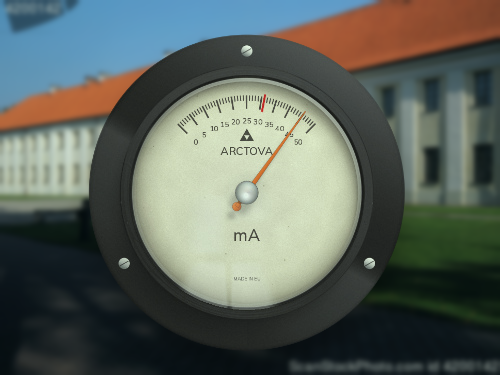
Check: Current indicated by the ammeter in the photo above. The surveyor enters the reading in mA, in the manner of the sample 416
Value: 45
